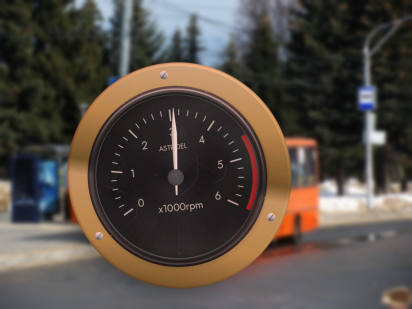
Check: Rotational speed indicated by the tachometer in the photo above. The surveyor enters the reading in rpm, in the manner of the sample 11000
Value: 3100
